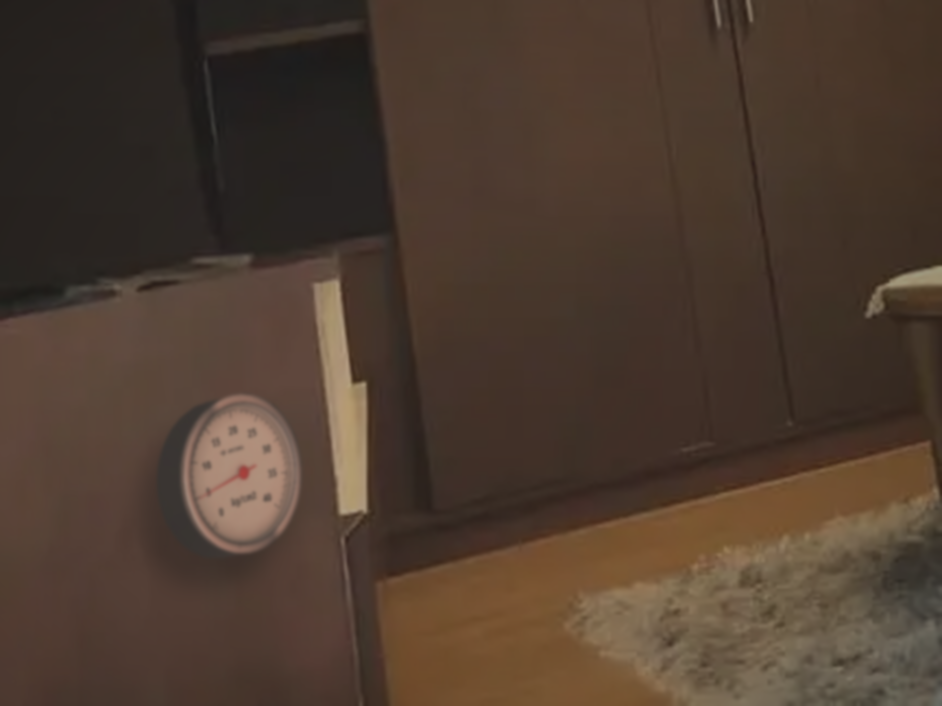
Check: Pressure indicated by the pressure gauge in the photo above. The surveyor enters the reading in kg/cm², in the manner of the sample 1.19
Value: 5
